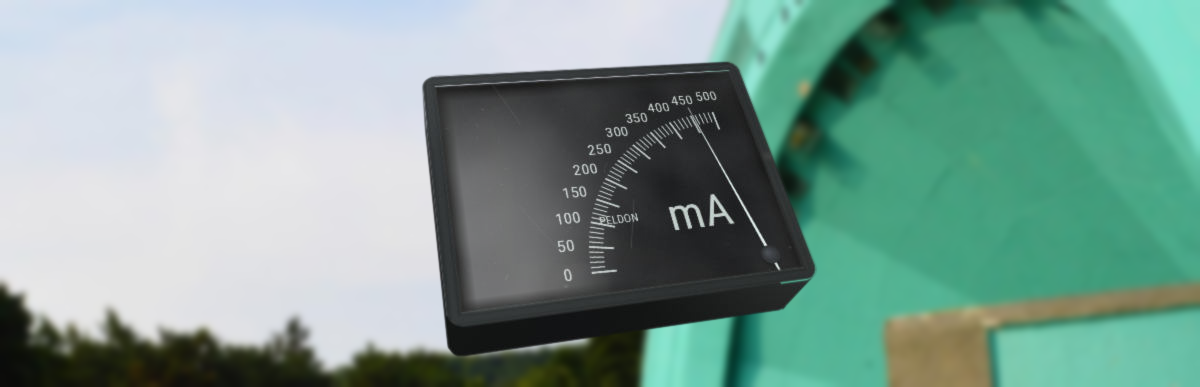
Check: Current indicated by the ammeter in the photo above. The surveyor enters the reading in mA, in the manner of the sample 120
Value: 450
